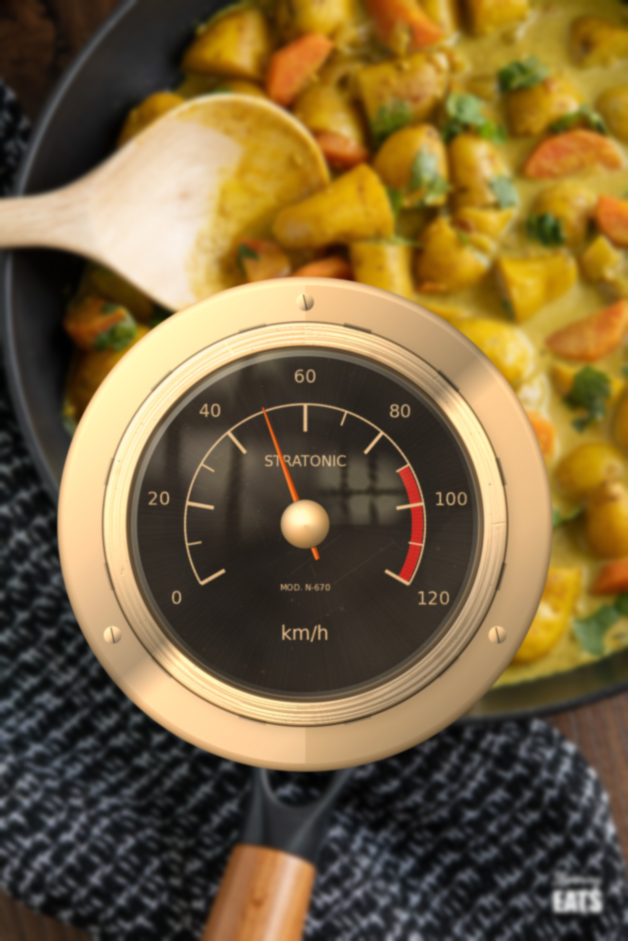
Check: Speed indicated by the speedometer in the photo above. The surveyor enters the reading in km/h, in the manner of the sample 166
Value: 50
